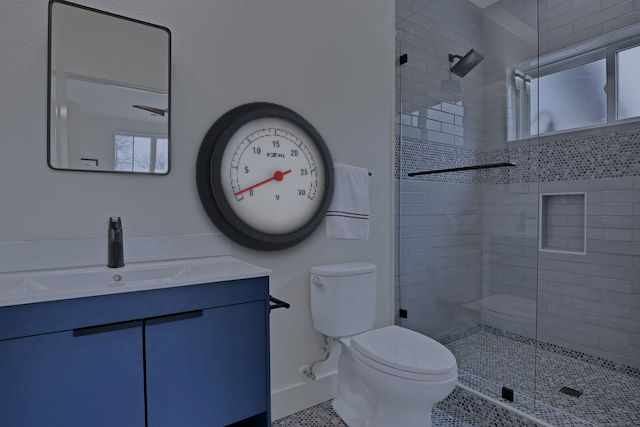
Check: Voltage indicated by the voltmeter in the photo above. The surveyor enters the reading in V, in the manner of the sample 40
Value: 1
